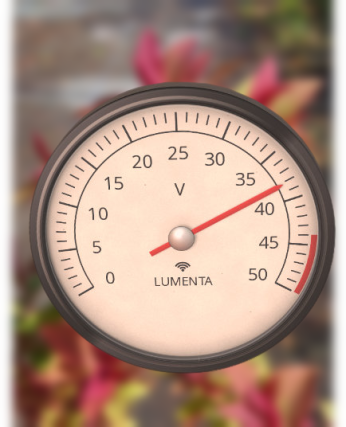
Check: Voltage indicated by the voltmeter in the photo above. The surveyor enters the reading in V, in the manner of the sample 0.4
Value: 38
